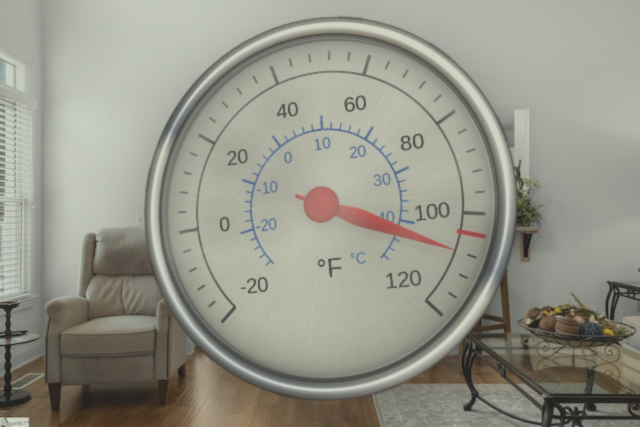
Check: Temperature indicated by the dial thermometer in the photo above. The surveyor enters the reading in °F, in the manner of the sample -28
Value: 108
